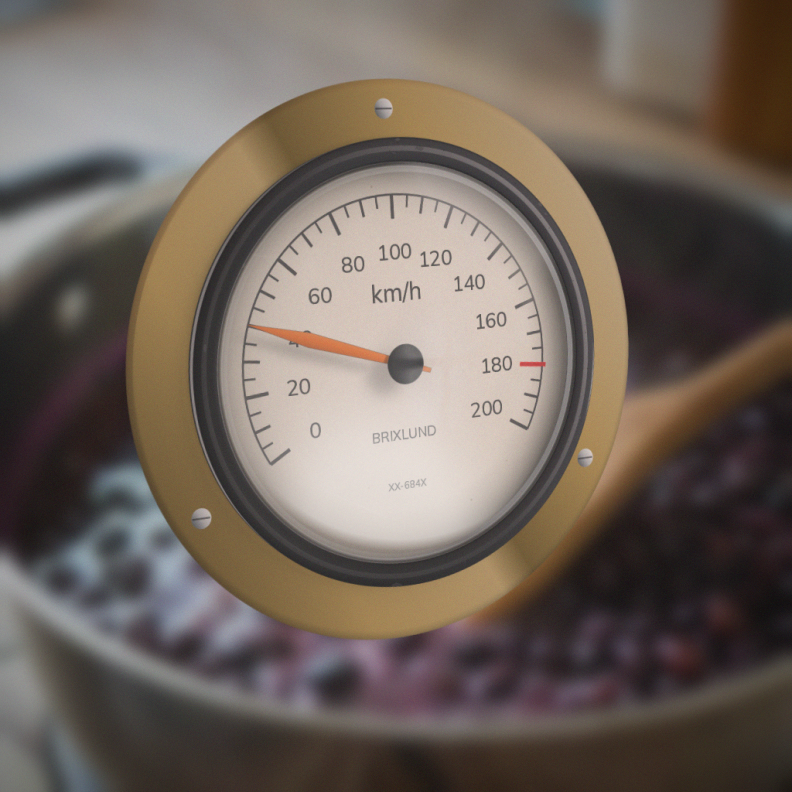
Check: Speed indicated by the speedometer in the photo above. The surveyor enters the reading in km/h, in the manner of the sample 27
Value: 40
